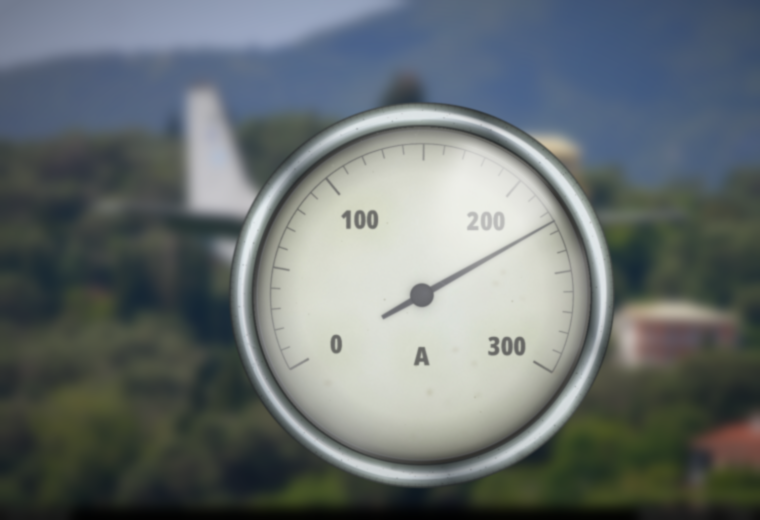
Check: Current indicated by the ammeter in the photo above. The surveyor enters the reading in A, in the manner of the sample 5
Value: 225
